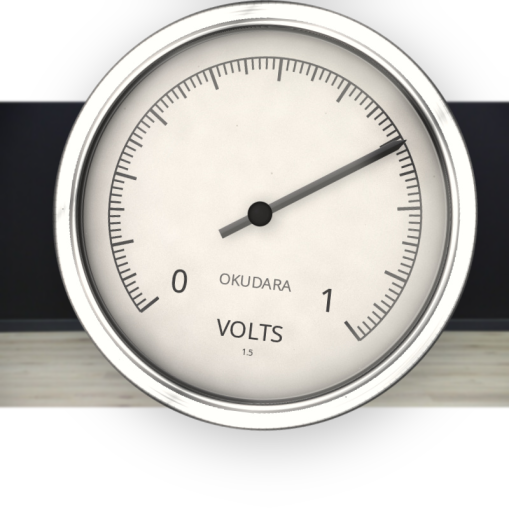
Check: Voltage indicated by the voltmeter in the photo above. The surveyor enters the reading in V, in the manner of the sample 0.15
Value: 0.71
